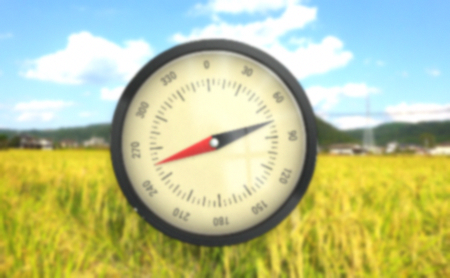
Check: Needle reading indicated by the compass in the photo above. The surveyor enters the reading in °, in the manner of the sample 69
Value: 255
